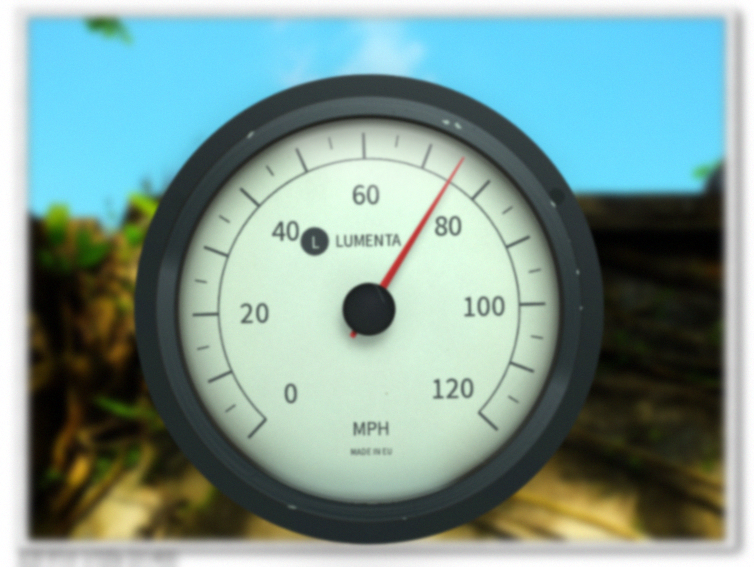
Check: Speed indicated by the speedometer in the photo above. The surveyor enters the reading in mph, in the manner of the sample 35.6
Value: 75
